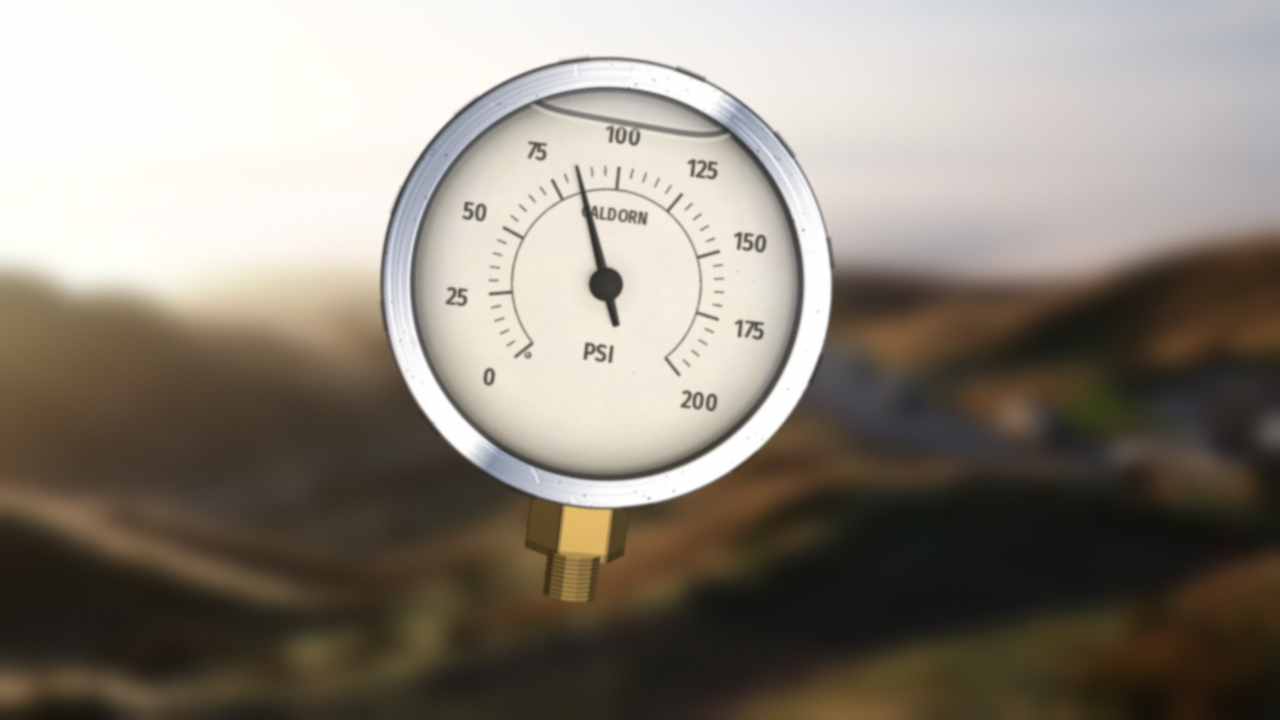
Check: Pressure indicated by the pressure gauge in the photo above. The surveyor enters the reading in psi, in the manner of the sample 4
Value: 85
